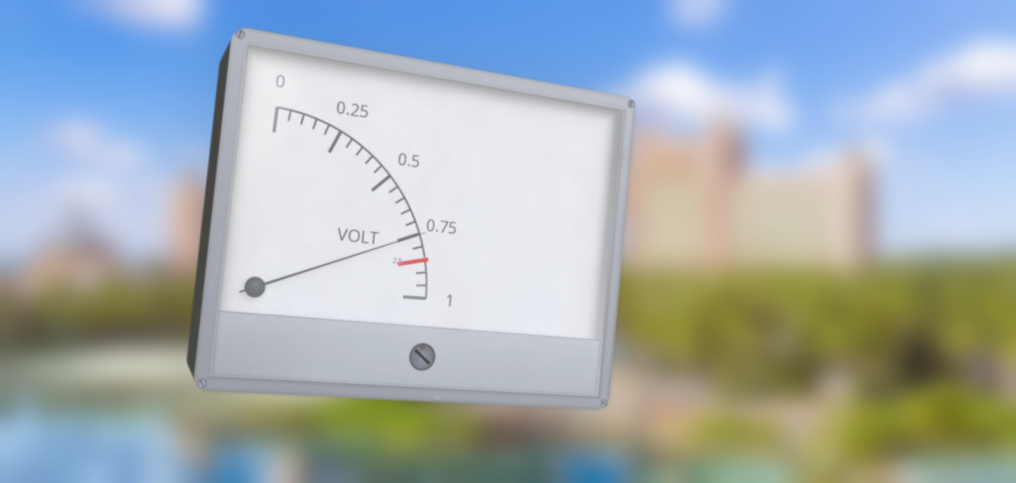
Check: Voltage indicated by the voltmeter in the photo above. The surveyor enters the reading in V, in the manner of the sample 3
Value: 0.75
